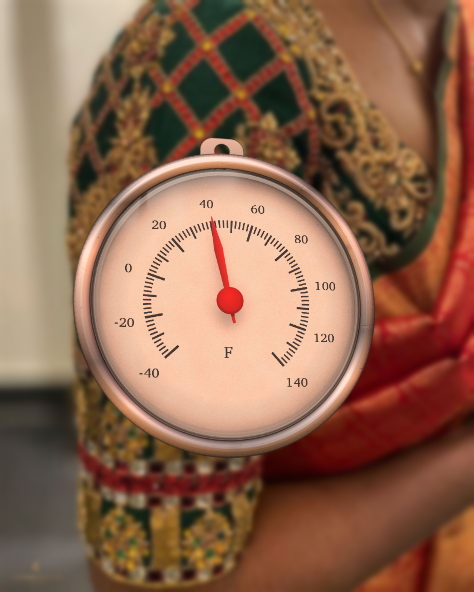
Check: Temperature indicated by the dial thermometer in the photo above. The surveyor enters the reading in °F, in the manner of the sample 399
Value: 40
